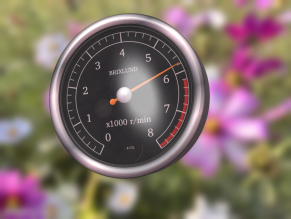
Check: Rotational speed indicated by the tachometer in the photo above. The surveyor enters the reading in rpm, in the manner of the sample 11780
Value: 5800
